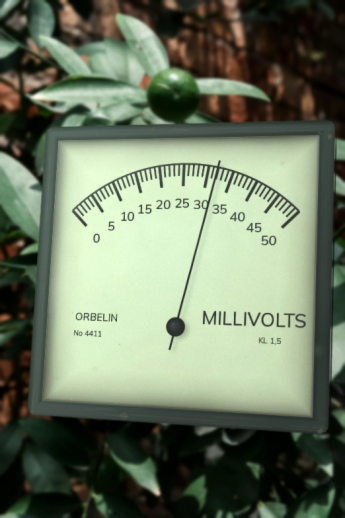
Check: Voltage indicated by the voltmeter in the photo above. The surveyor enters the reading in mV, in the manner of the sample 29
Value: 32
